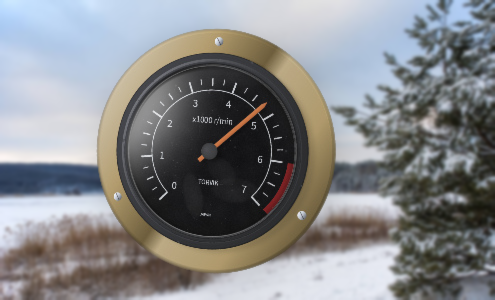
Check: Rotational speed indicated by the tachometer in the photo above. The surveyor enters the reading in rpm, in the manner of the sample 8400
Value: 4750
